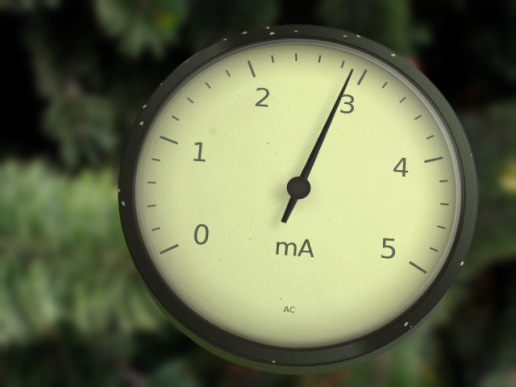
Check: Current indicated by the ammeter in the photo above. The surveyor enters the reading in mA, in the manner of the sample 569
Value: 2.9
